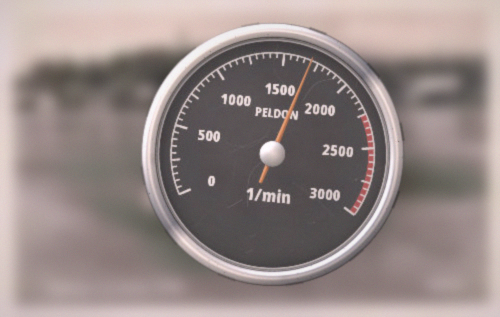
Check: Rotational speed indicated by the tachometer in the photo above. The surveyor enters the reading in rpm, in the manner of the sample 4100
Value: 1700
